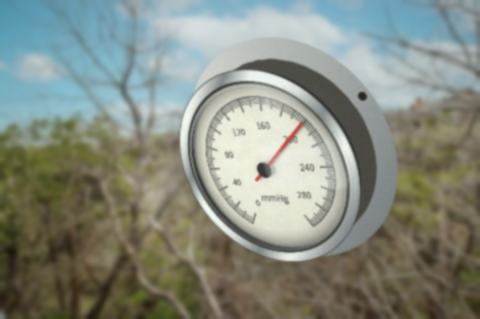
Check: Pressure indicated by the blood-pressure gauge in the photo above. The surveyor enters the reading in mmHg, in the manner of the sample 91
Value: 200
